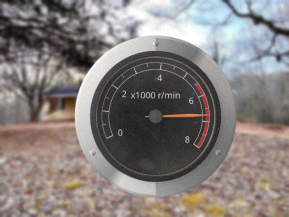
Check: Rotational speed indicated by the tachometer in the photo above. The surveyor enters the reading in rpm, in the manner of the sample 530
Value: 6750
